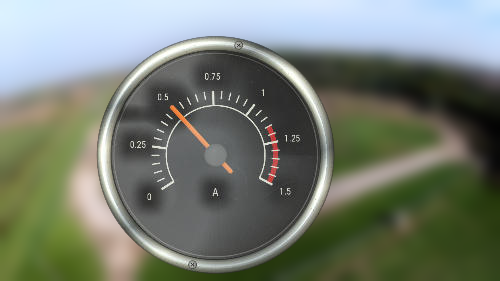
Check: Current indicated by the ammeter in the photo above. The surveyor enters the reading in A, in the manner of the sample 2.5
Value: 0.5
